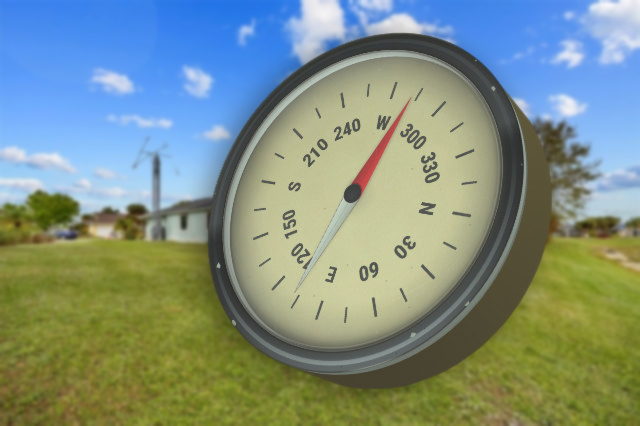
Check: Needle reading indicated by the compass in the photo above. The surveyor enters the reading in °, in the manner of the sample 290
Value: 285
